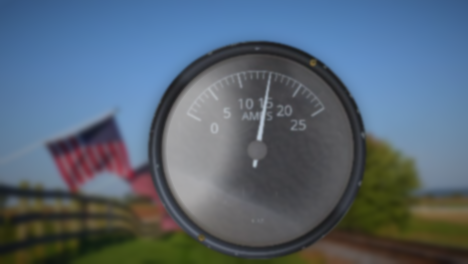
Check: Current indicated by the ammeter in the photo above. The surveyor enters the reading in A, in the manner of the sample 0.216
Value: 15
